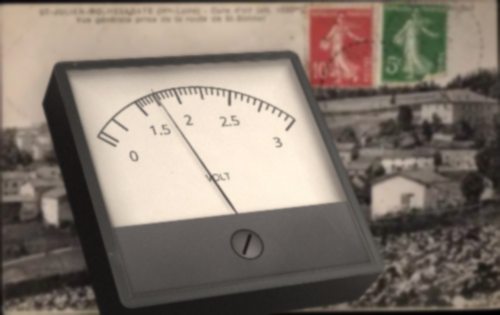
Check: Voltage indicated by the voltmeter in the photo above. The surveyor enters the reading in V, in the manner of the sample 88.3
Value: 1.75
